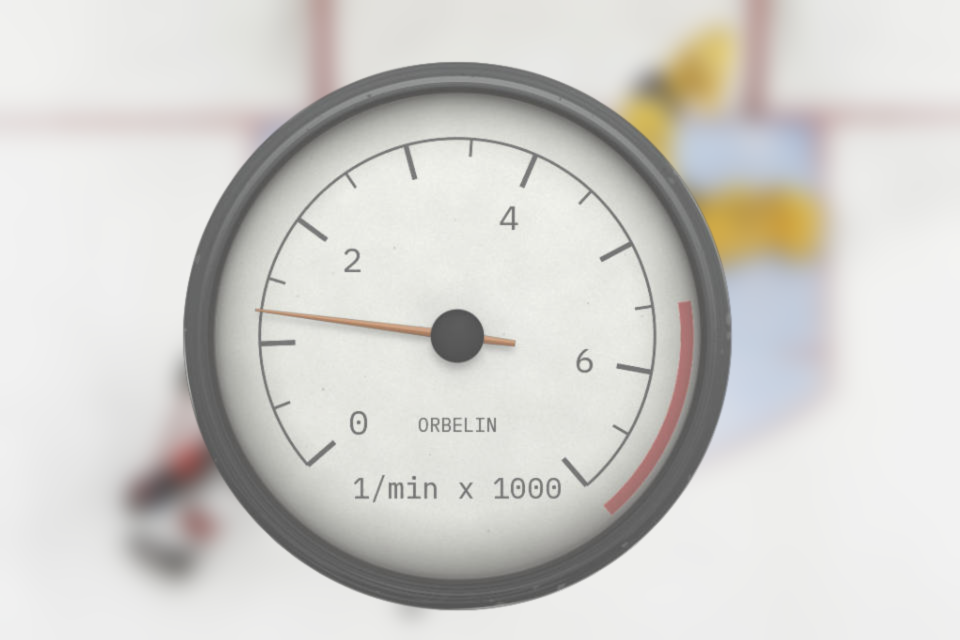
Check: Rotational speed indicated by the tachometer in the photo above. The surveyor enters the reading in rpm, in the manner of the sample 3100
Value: 1250
